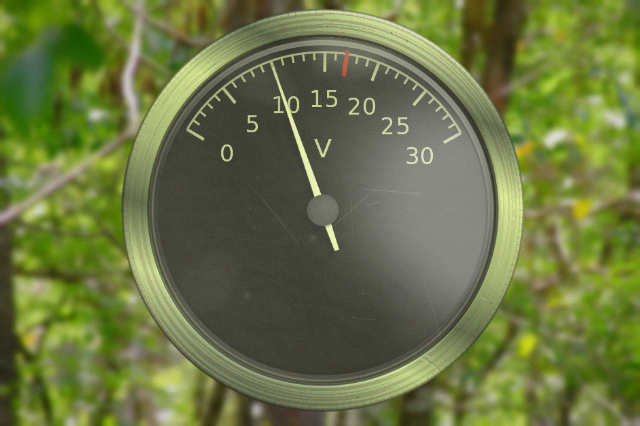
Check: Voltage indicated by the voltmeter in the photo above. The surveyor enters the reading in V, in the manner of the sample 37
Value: 10
